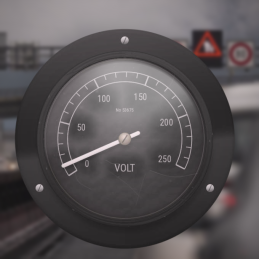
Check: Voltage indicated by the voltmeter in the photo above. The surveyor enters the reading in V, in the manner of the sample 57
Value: 10
